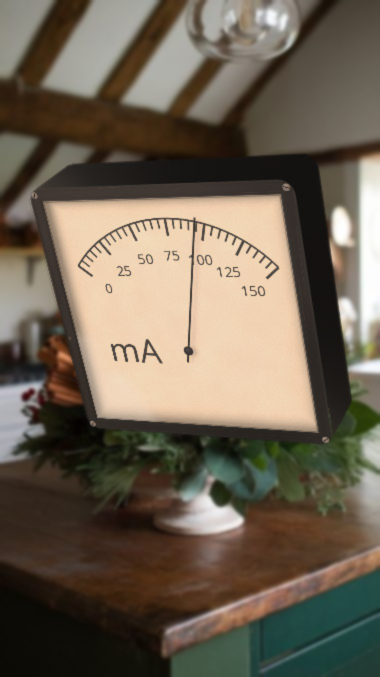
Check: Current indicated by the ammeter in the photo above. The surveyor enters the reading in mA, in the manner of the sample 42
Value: 95
